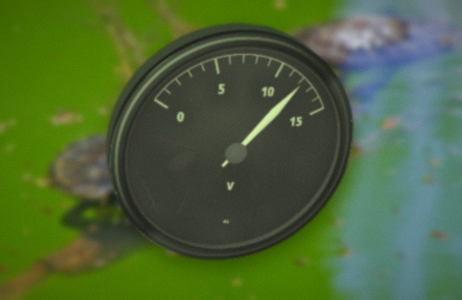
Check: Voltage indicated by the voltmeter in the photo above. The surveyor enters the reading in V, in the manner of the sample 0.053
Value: 12
